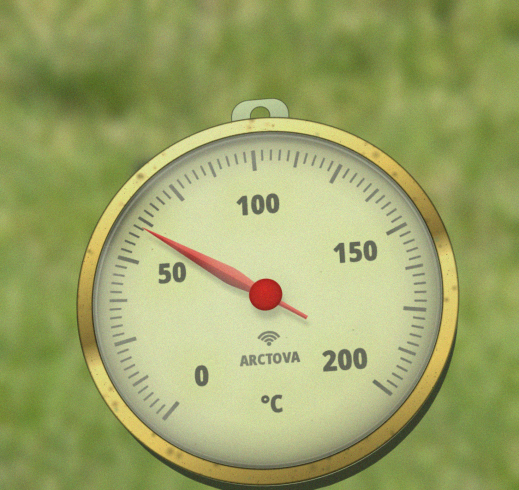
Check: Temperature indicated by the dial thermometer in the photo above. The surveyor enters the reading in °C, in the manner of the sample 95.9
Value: 60
